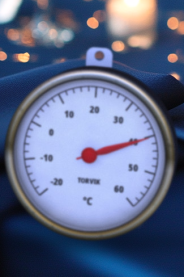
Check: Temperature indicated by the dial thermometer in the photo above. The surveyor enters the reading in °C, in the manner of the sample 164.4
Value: 40
